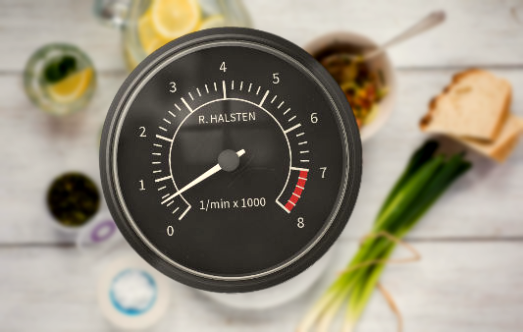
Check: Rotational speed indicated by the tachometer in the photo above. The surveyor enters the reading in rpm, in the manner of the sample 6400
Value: 500
